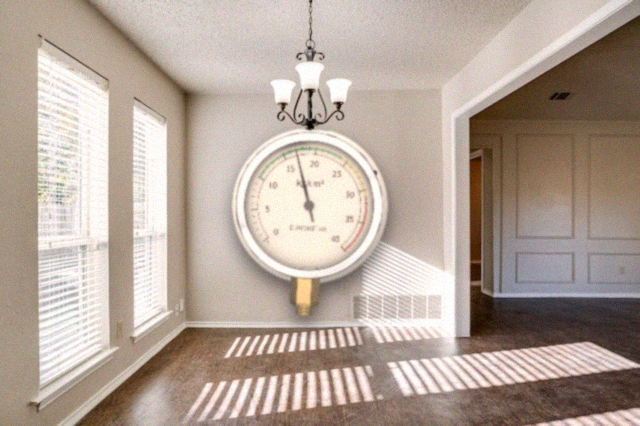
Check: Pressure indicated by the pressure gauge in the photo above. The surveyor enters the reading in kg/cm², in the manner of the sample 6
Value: 17
